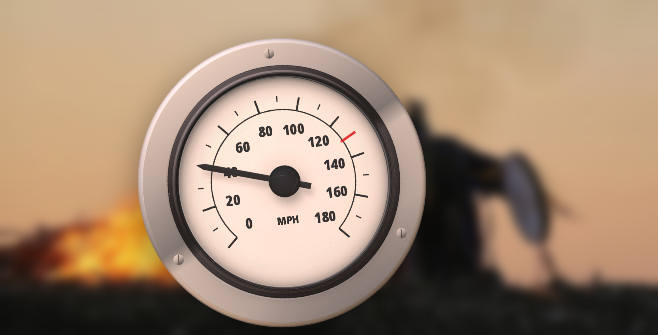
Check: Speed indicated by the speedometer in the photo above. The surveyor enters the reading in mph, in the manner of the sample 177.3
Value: 40
